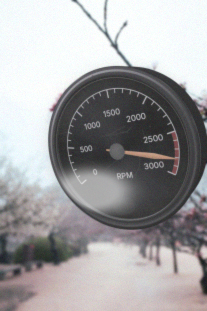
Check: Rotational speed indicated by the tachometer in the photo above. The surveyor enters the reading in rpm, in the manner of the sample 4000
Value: 2800
